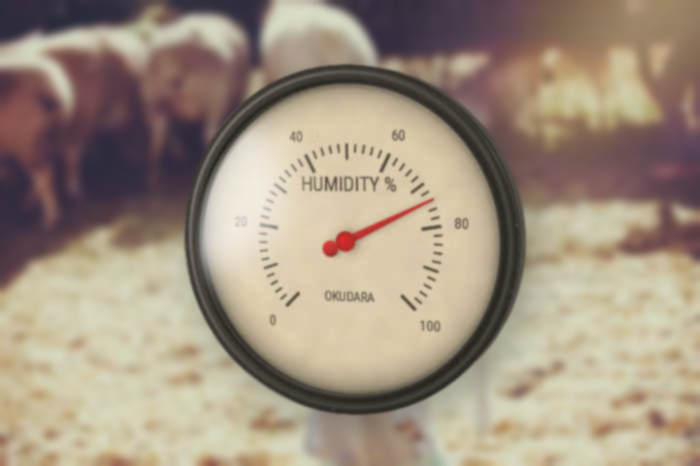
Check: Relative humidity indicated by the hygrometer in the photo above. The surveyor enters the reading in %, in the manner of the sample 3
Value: 74
